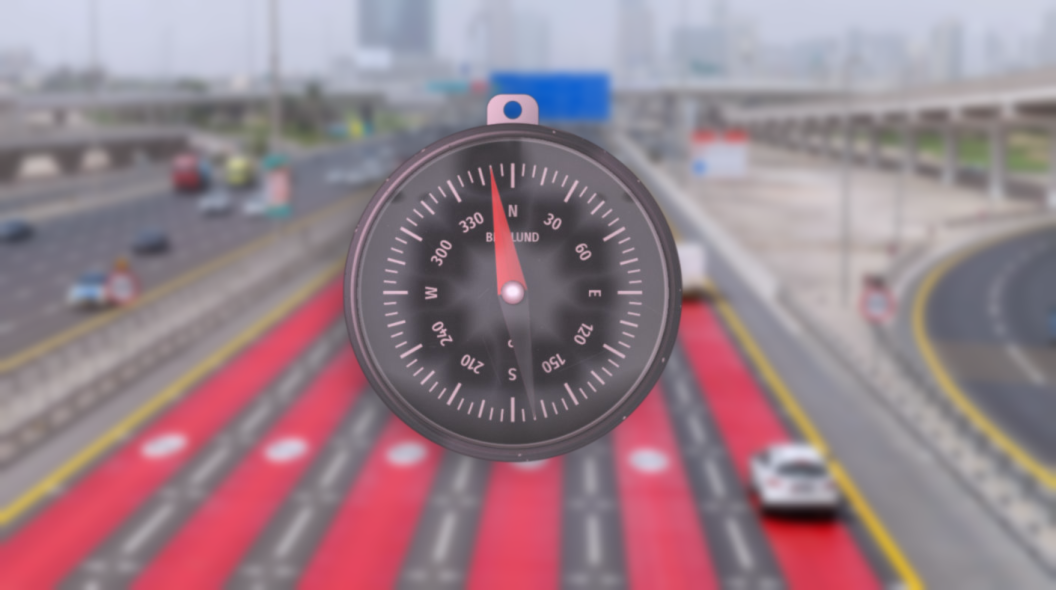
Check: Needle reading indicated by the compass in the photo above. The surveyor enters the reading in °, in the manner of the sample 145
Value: 350
